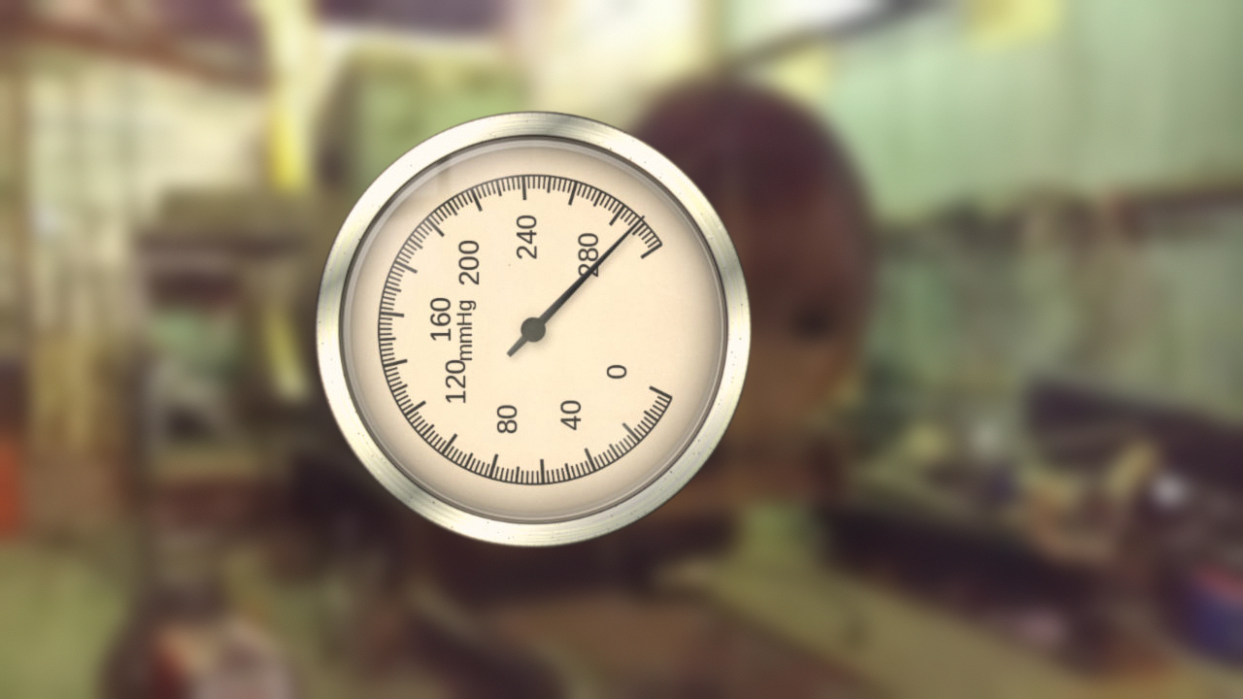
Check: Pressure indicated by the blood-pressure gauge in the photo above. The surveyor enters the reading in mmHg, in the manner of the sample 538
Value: 288
